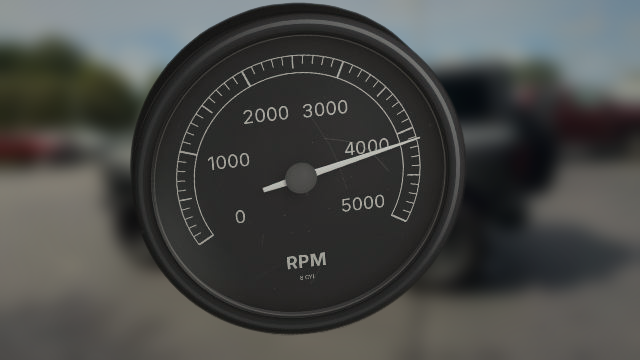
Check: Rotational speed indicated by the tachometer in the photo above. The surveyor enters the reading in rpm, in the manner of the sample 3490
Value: 4100
